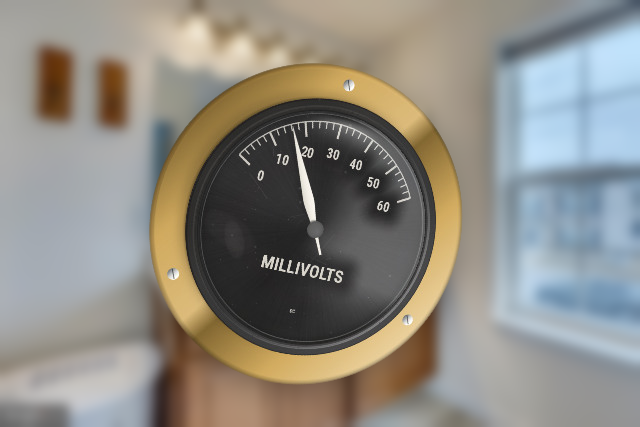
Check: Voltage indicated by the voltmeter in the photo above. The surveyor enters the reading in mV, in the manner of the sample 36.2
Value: 16
